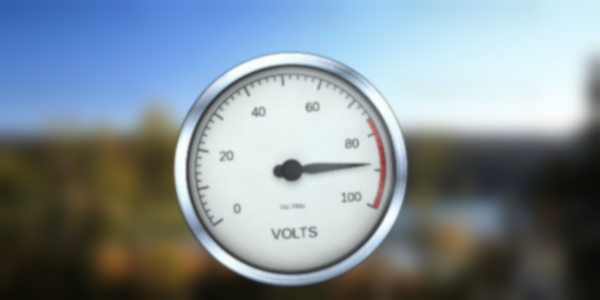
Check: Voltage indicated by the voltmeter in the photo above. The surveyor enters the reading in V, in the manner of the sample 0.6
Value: 88
